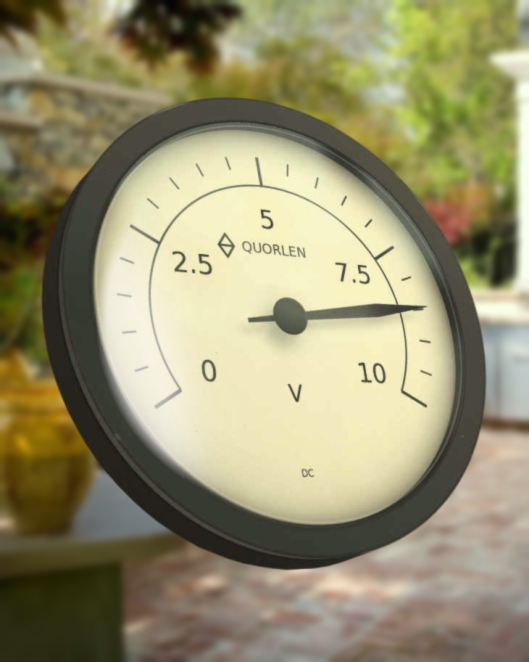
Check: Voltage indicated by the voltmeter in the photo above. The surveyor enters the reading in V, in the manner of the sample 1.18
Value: 8.5
